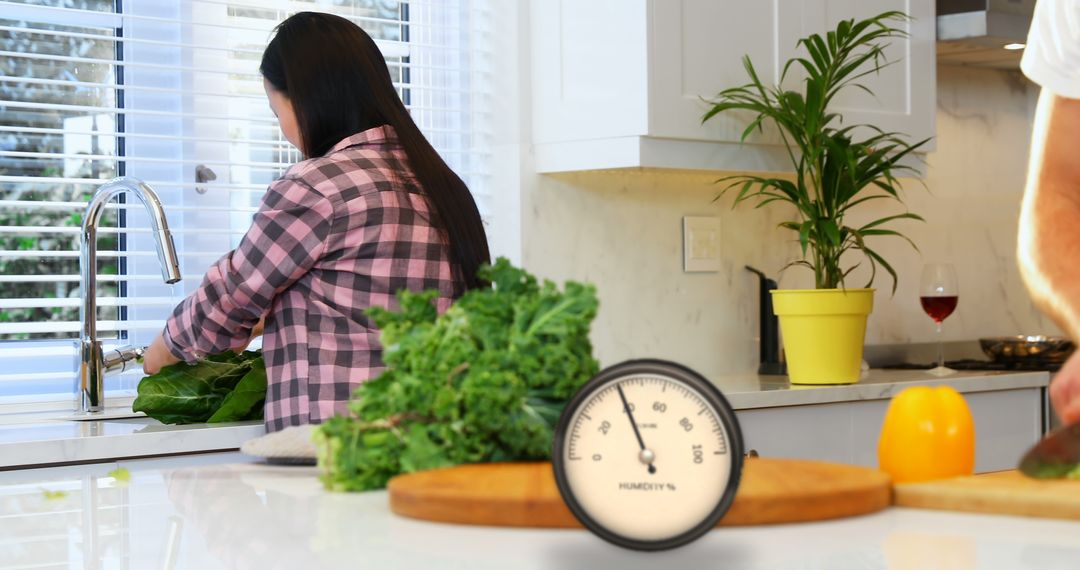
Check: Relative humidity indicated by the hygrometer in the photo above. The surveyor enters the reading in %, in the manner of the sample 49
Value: 40
